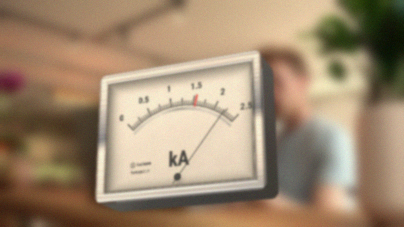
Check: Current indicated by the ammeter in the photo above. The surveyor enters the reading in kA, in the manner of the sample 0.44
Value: 2.25
